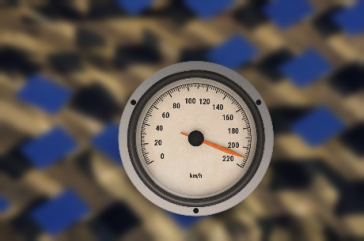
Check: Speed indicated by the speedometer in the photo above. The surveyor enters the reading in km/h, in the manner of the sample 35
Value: 210
